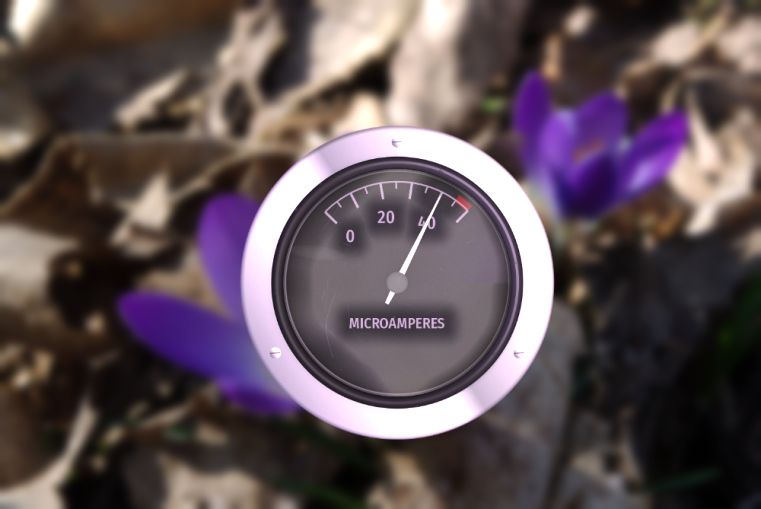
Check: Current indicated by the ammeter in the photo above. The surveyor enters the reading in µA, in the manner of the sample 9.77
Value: 40
